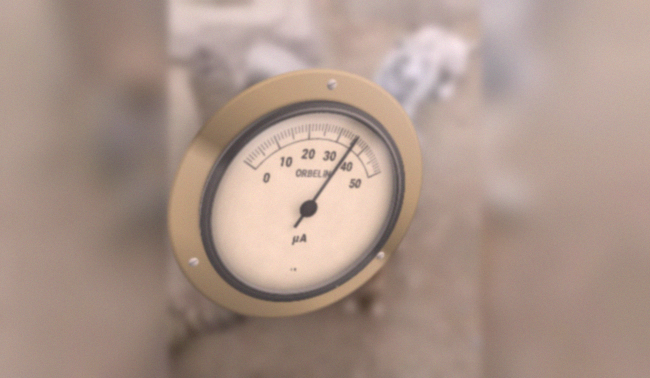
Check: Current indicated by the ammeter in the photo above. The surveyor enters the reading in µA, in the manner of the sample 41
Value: 35
